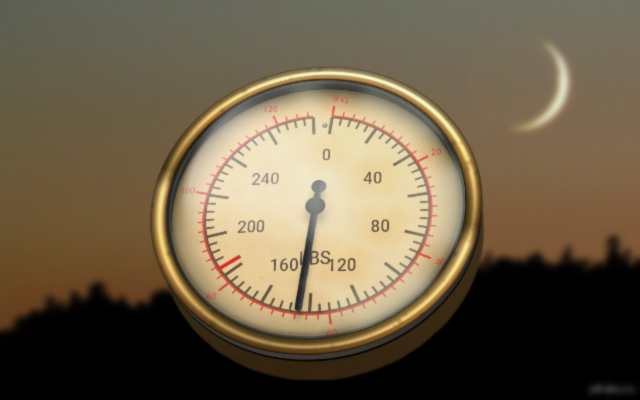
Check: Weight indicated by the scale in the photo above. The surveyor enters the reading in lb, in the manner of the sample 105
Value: 144
